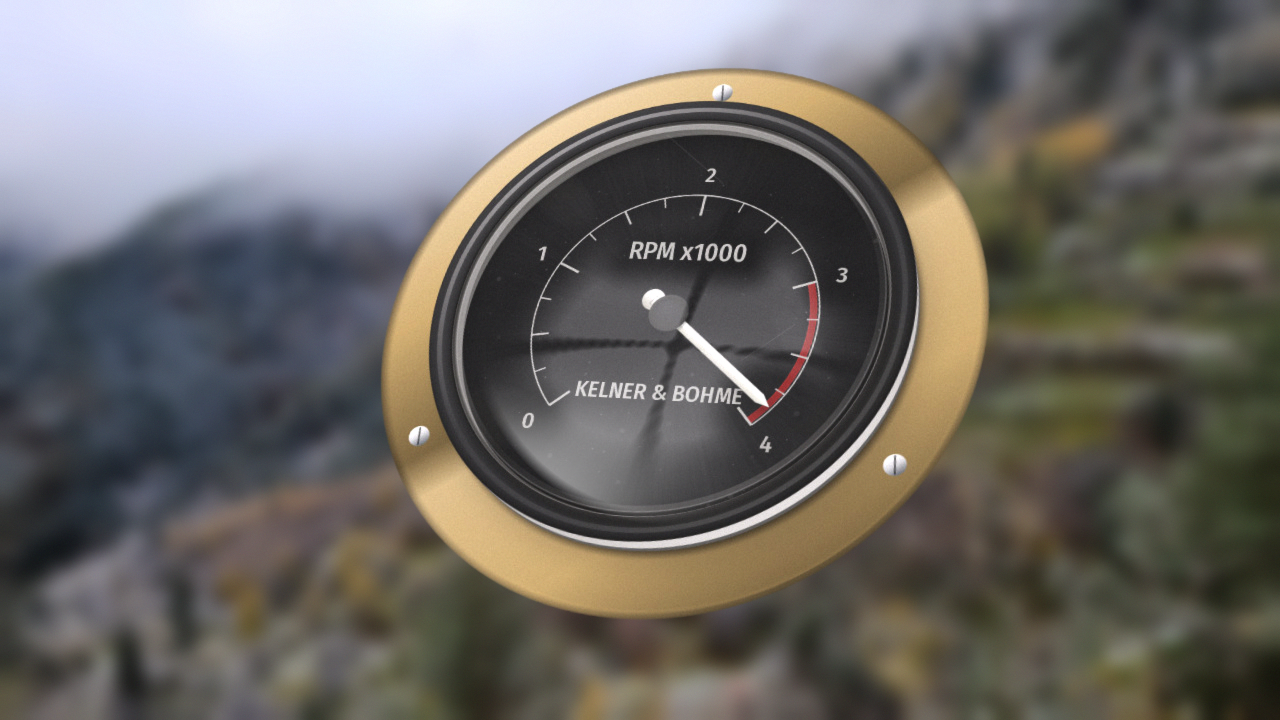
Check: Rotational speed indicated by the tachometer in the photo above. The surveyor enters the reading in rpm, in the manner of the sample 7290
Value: 3875
